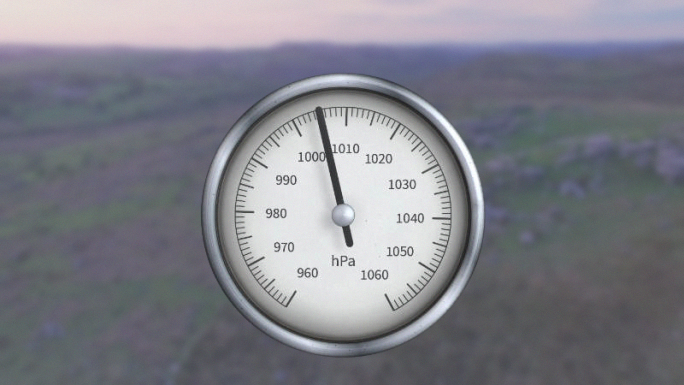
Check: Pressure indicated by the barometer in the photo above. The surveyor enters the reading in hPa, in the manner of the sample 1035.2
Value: 1005
